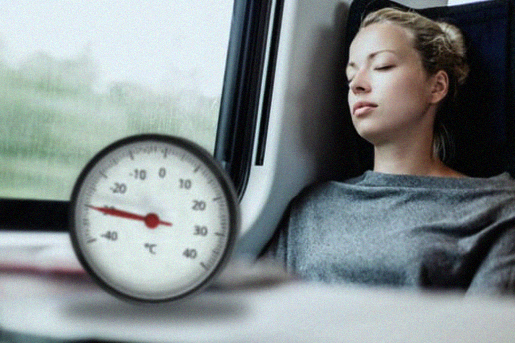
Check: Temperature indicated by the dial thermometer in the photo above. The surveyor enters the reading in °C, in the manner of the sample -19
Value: -30
